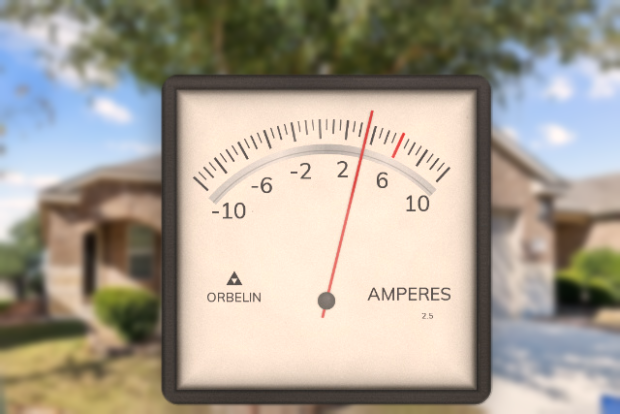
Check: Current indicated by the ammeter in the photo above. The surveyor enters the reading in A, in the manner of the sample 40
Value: 3.5
